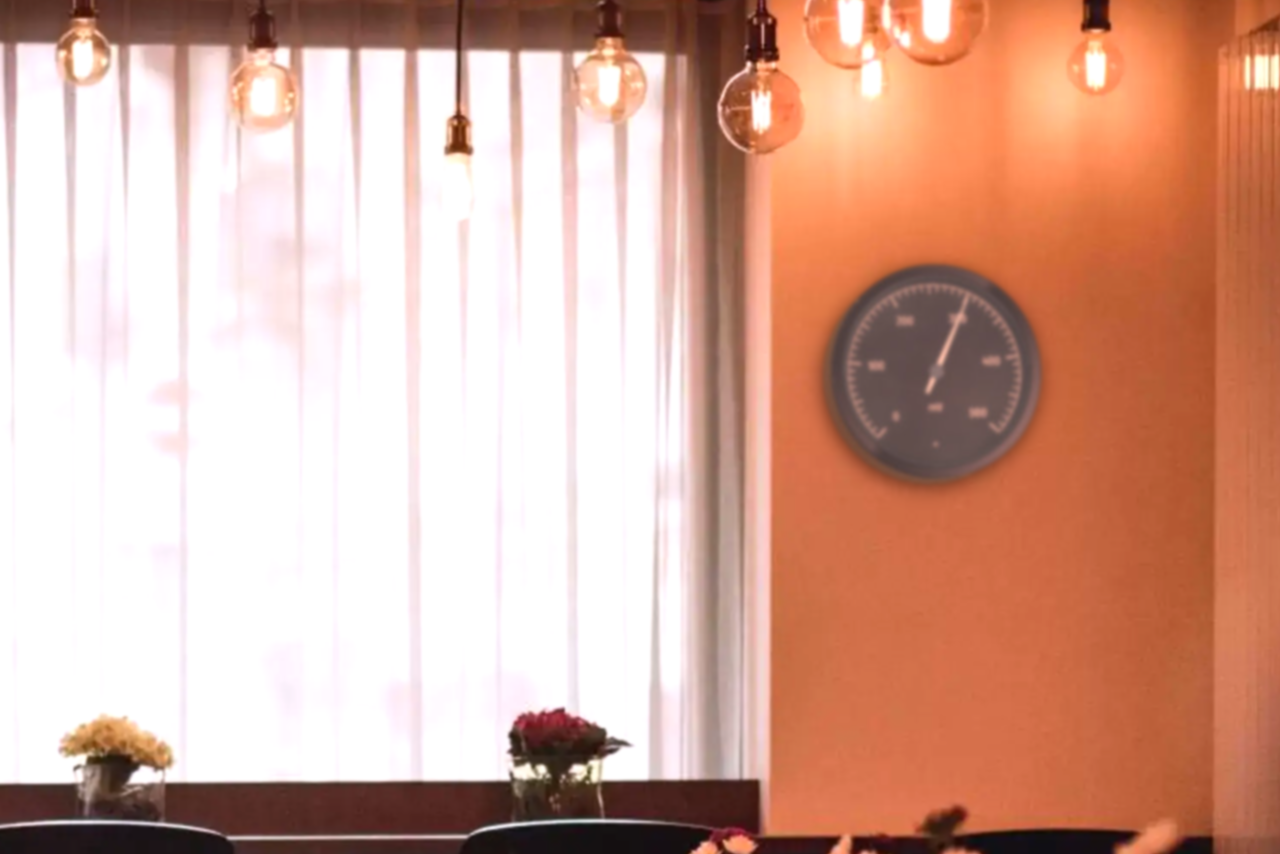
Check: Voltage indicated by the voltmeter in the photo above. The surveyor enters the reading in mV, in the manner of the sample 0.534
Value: 300
